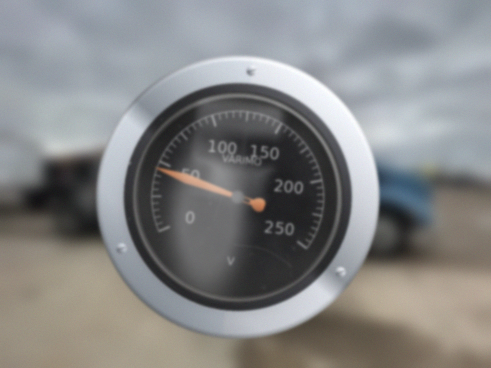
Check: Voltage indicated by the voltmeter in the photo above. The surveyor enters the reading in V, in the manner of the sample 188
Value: 45
